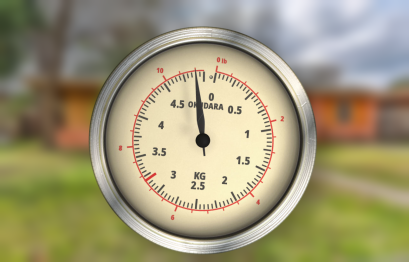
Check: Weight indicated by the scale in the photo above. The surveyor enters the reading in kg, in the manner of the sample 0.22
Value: 4.9
